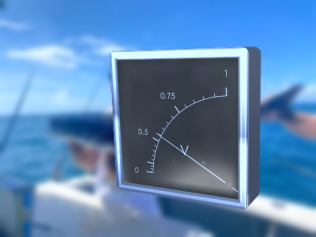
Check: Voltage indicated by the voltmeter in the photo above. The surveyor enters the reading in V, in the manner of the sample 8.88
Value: 0.55
